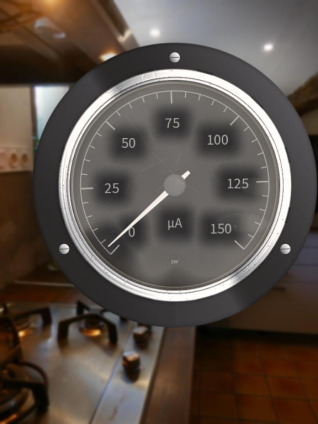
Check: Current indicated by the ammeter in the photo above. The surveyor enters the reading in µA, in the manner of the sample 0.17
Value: 2.5
